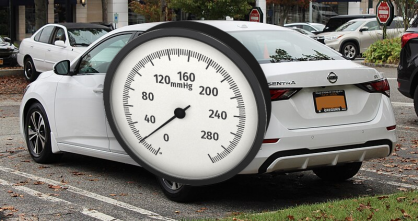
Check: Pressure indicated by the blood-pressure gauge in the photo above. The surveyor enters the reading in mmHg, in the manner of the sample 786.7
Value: 20
